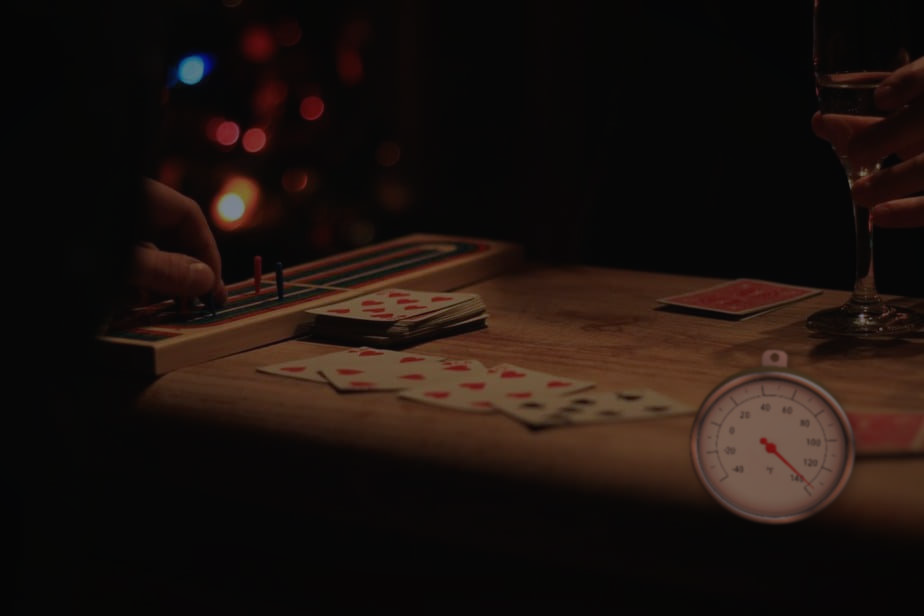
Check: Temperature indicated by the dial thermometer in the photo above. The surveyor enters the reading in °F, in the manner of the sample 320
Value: 135
